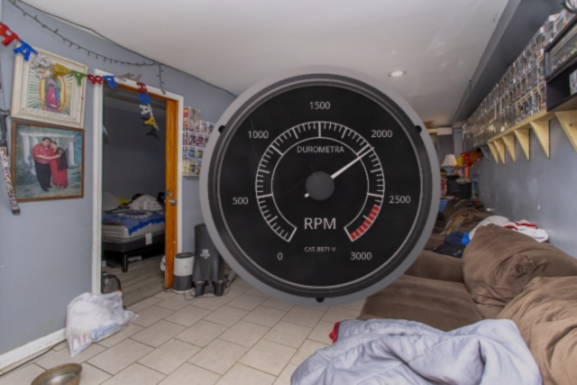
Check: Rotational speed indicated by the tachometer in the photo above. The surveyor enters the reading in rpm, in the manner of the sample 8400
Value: 2050
